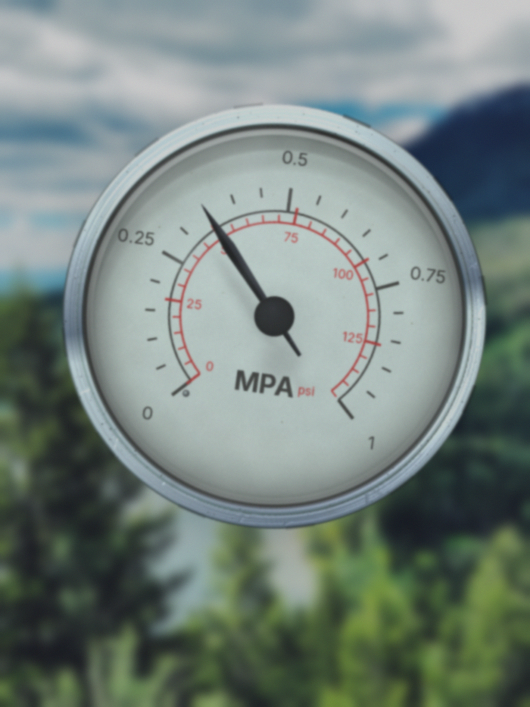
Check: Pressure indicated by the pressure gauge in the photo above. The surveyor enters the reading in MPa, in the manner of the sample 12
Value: 0.35
